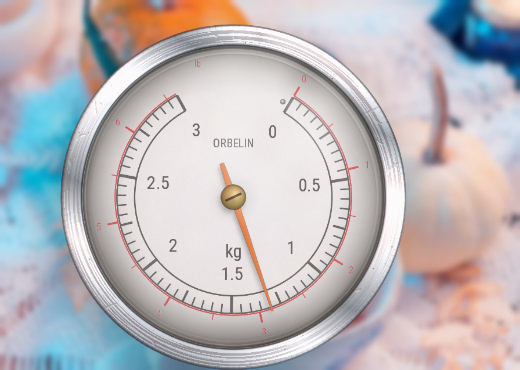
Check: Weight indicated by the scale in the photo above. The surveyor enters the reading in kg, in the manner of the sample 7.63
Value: 1.3
